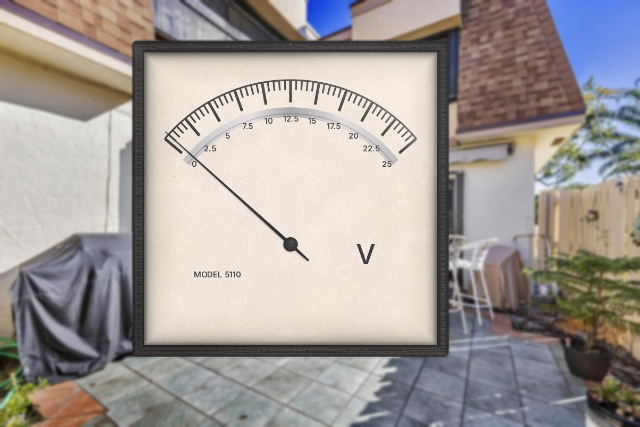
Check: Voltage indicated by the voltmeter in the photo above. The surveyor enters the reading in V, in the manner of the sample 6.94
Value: 0.5
